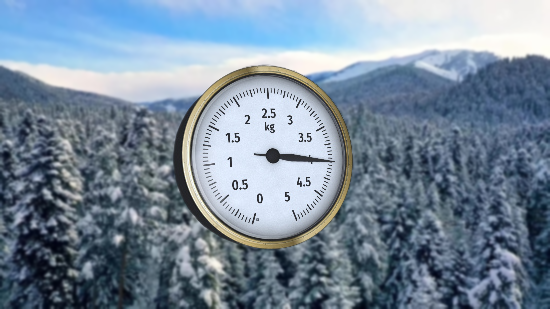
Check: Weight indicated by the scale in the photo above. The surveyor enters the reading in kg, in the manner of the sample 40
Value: 4
